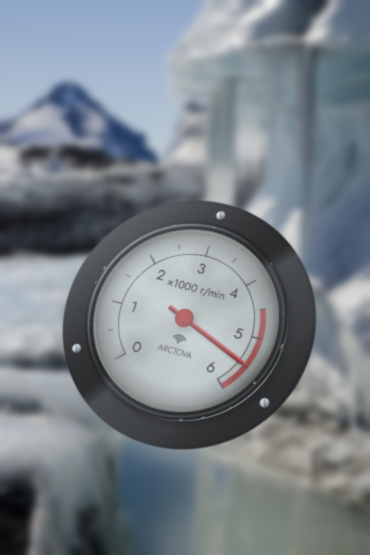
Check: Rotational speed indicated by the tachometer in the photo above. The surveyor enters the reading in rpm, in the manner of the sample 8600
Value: 5500
